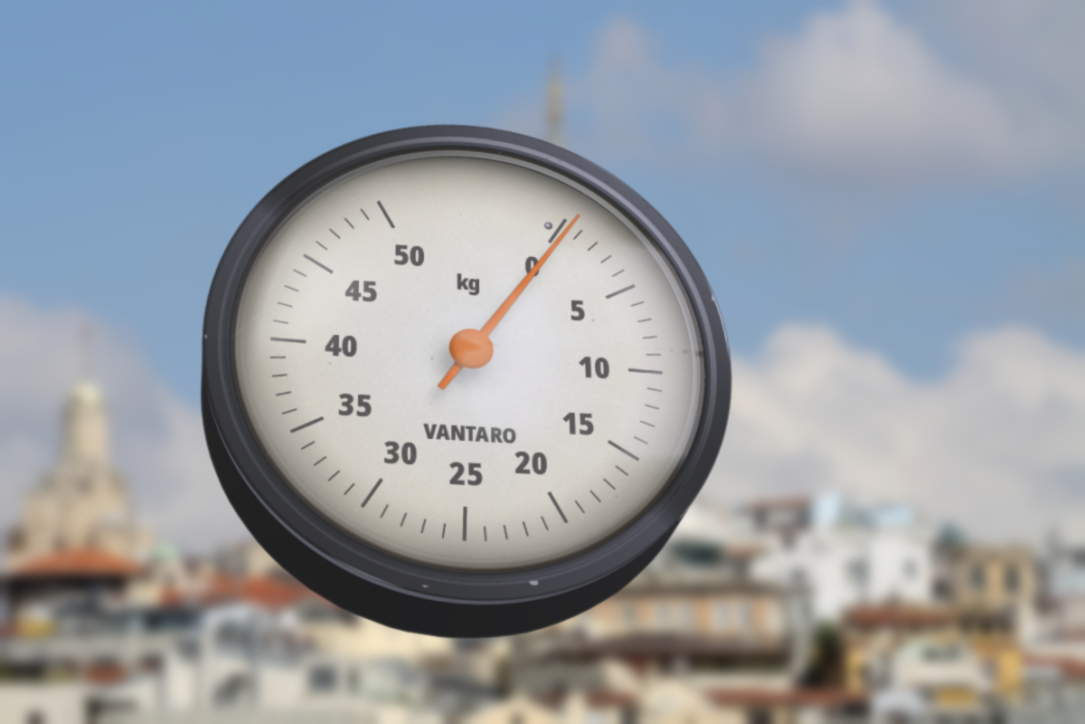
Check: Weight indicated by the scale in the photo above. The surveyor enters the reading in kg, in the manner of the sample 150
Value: 0.5
